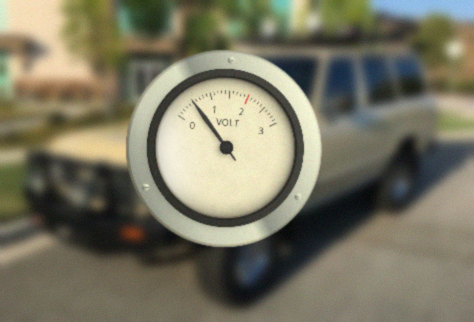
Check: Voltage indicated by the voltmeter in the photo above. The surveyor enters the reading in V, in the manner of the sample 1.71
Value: 0.5
